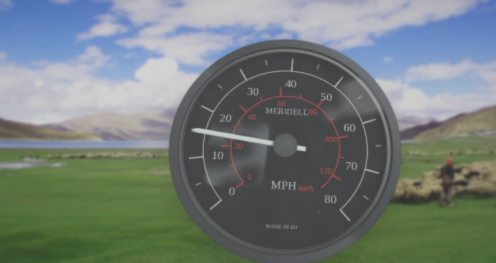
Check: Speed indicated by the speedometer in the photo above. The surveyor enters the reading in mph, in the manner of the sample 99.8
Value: 15
